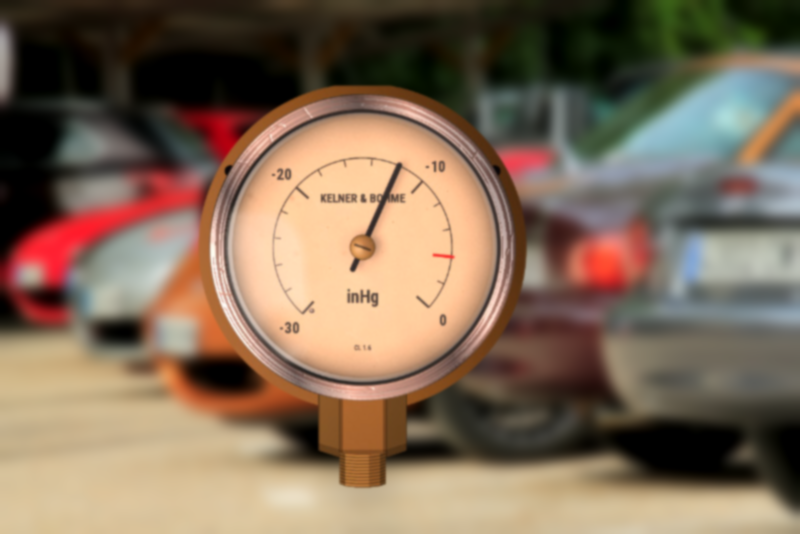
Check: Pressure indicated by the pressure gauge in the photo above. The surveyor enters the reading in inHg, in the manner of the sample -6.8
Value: -12
